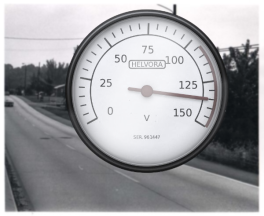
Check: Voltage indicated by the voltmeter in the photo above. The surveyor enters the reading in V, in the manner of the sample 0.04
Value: 135
